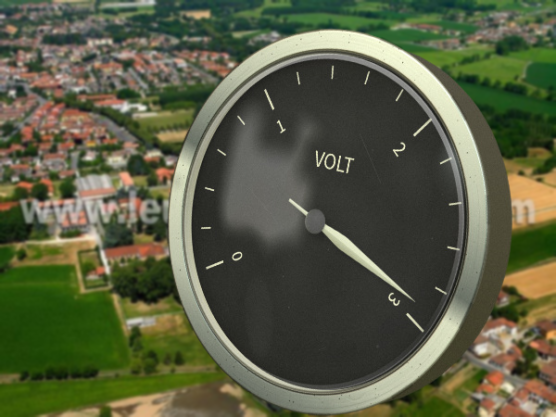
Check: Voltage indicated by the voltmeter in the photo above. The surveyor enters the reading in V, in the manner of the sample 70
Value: 2.9
